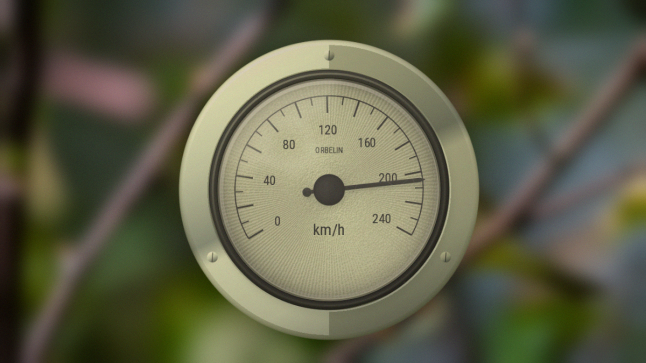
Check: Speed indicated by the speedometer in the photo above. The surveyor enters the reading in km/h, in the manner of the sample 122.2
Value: 205
